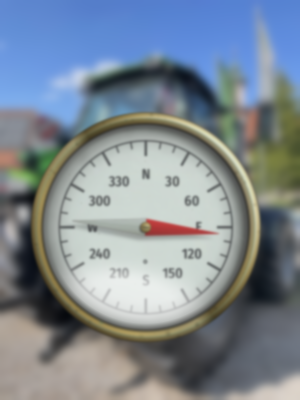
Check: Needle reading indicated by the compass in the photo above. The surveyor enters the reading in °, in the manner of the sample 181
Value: 95
